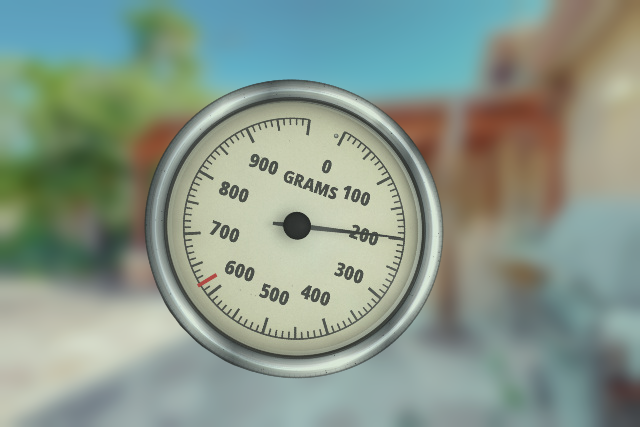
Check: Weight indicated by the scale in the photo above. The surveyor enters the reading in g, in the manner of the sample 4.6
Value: 200
